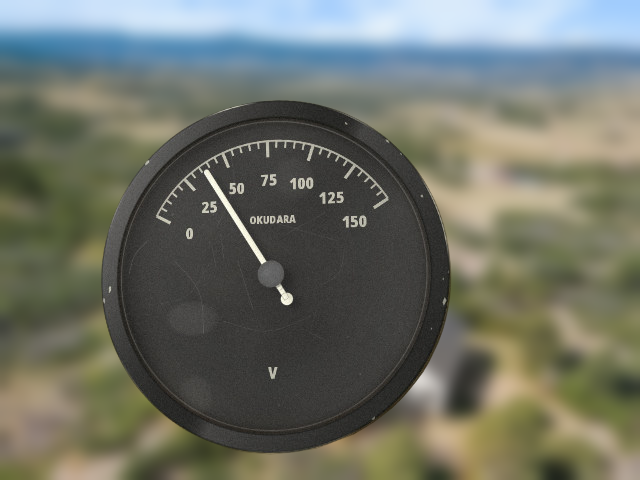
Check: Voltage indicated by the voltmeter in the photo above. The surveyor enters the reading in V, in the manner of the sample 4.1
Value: 37.5
